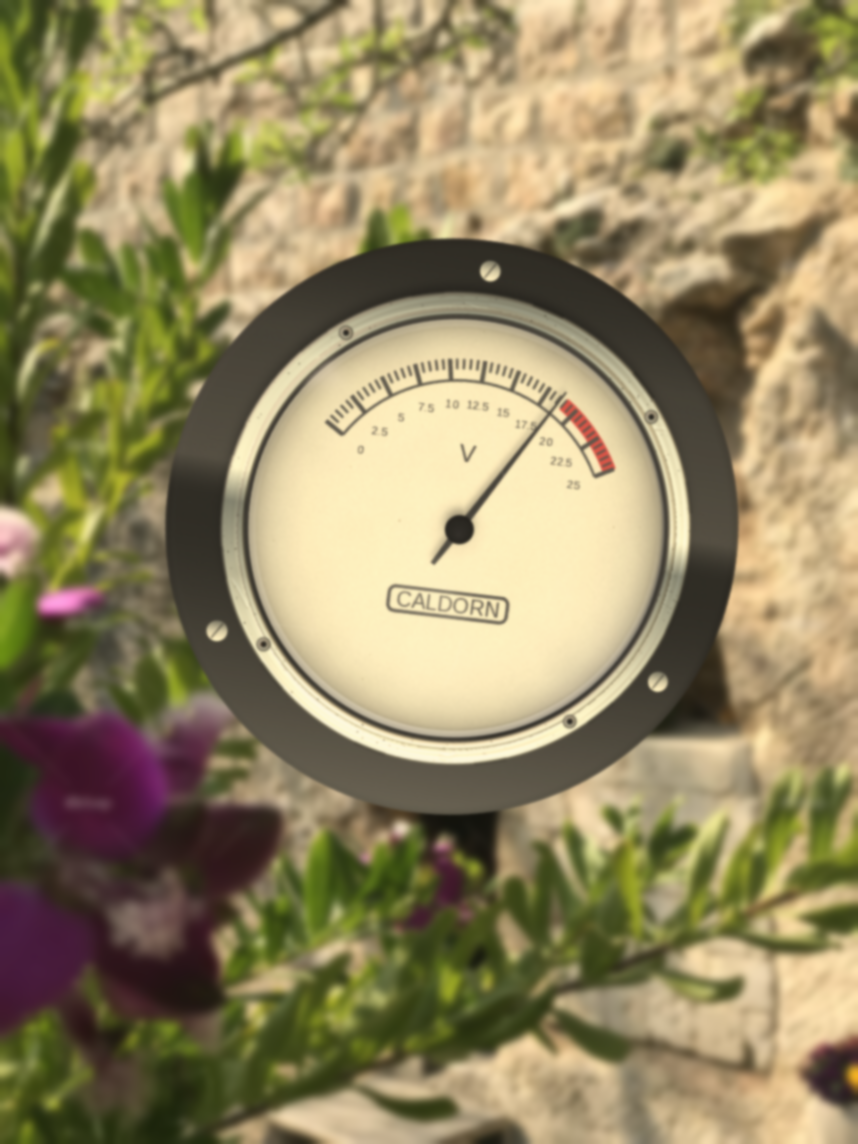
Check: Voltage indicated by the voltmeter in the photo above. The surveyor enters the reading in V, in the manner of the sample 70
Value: 18.5
